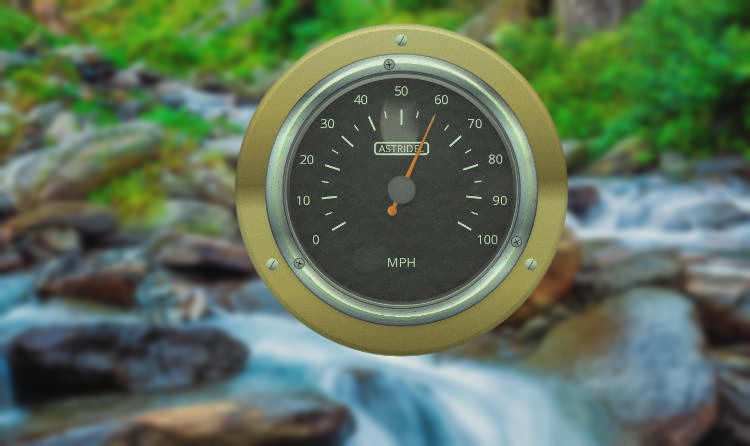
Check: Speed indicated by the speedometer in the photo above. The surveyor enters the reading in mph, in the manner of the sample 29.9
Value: 60
